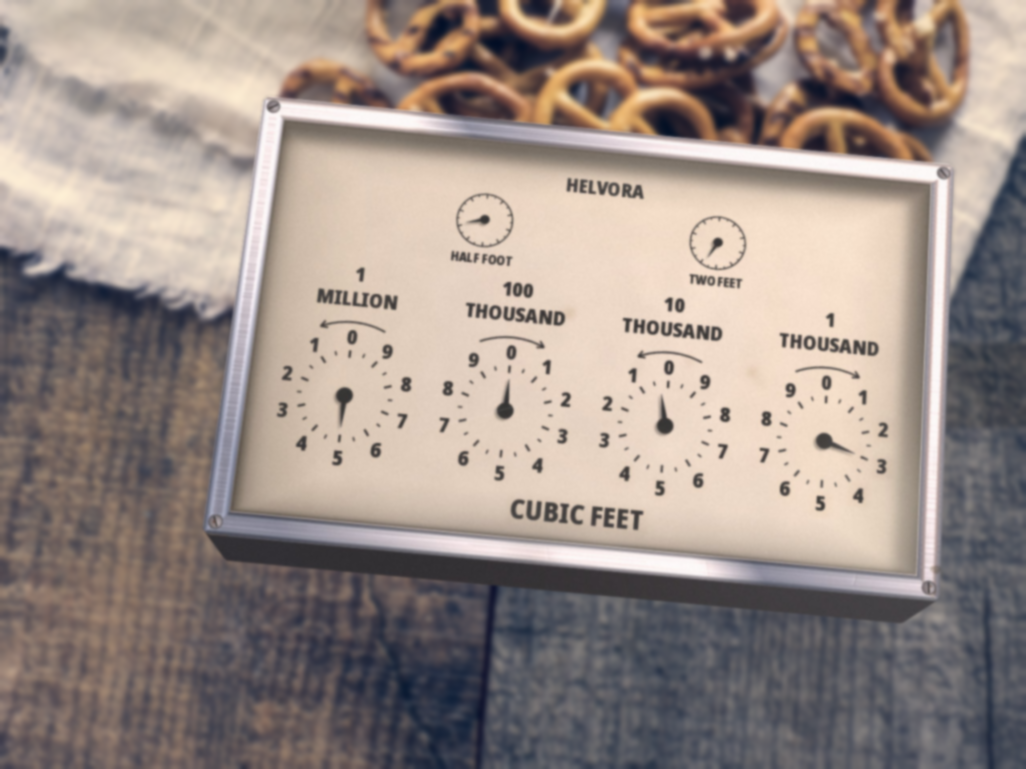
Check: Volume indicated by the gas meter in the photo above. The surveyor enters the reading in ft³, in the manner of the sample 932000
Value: 500300
